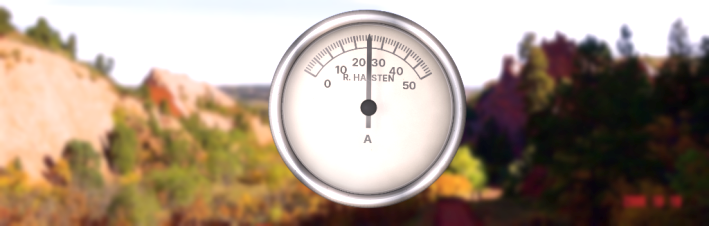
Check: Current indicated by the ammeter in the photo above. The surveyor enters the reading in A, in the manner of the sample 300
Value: 25
